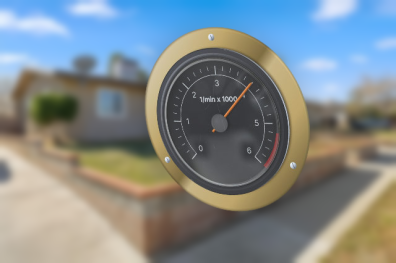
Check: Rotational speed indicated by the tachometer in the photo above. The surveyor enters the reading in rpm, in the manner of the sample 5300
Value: 4000
